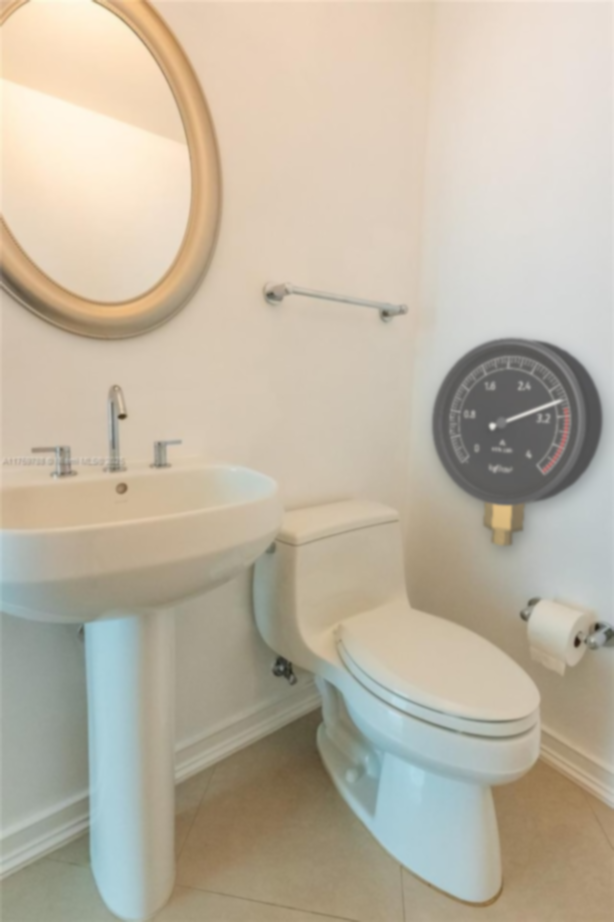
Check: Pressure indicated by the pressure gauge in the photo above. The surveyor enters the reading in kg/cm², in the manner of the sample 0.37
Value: 3
